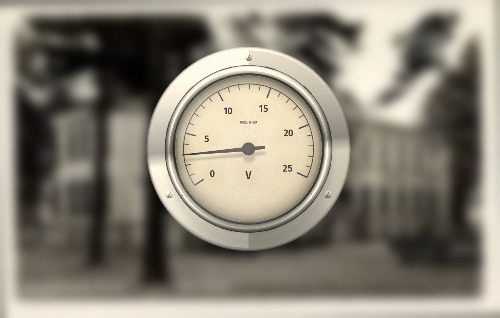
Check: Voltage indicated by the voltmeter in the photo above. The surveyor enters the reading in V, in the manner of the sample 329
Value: 3
